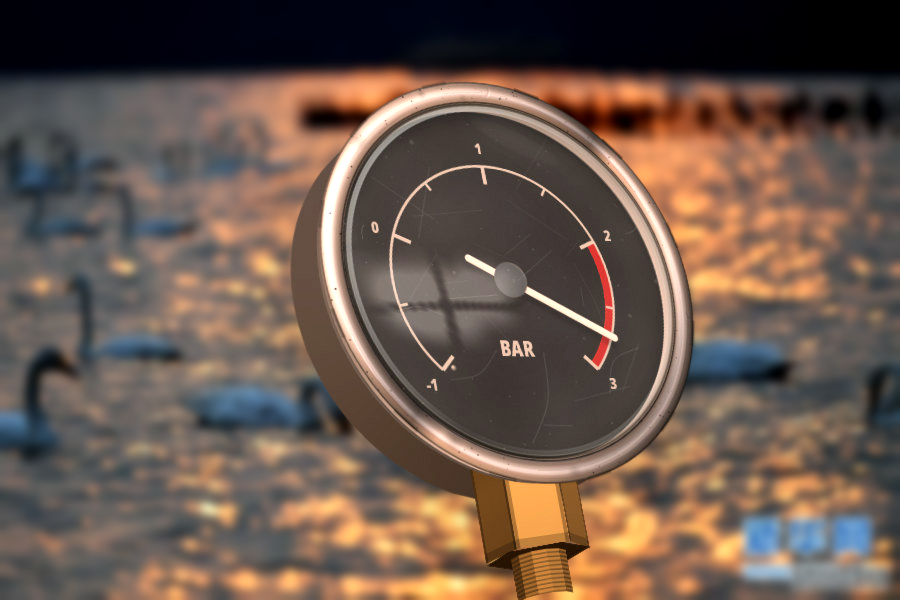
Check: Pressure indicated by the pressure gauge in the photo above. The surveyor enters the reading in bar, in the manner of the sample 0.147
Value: 2.75
